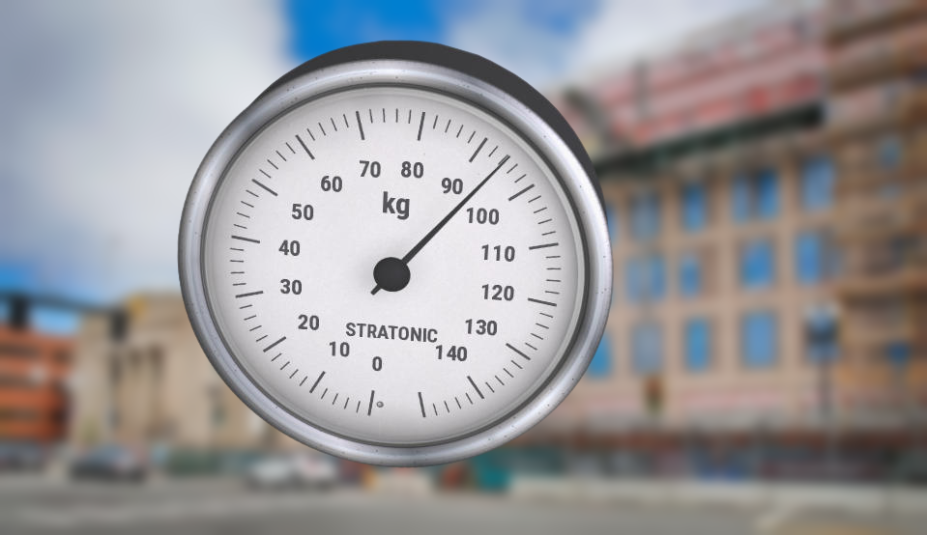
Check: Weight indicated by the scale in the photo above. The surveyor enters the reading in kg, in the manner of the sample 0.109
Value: 94
